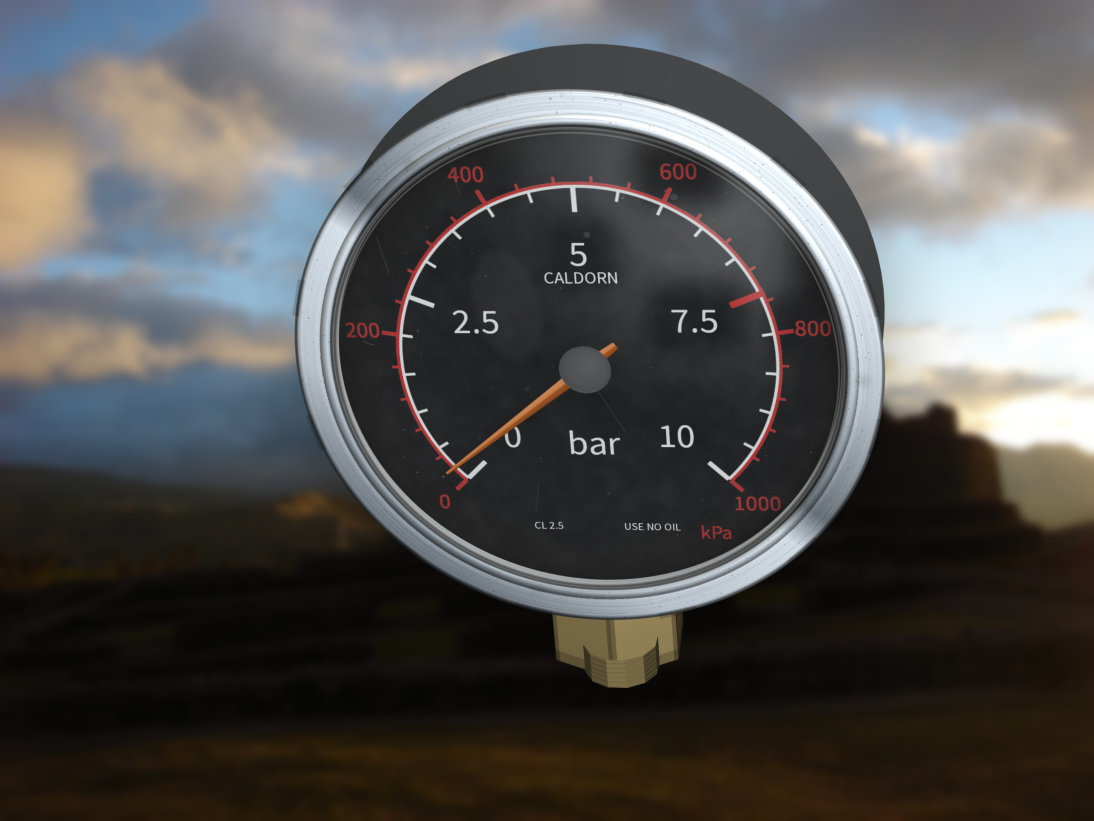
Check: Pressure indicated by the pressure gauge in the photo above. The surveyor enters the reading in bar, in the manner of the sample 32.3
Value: 0.25
